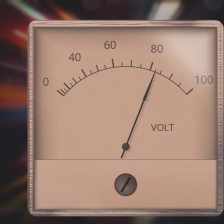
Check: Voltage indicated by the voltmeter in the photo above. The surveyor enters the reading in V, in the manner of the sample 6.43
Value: 82.5
